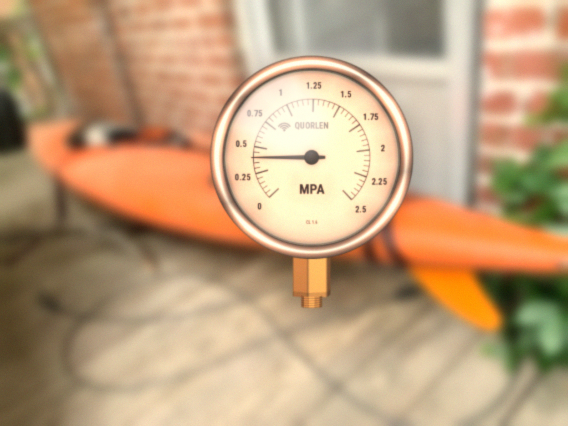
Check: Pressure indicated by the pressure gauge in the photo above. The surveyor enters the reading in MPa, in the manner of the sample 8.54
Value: 0.4
